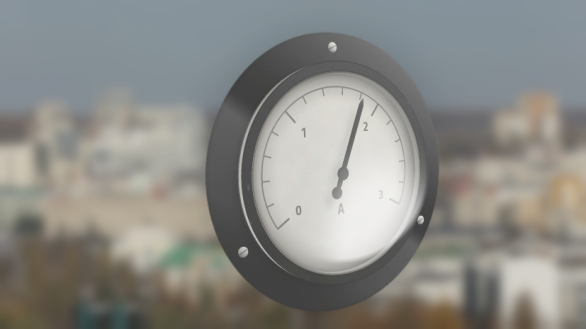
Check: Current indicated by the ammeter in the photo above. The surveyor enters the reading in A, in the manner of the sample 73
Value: 1.8
